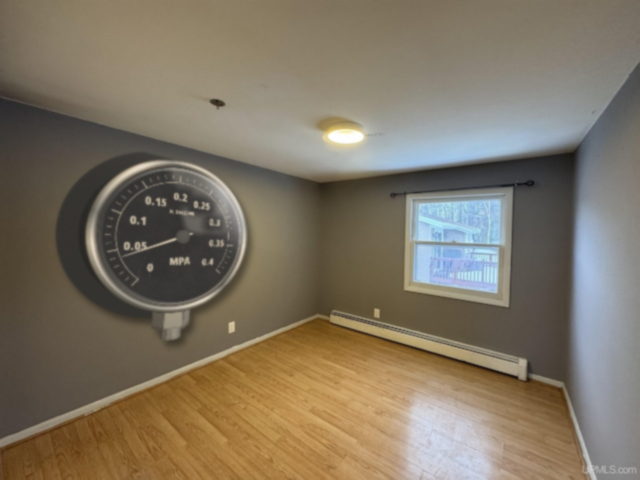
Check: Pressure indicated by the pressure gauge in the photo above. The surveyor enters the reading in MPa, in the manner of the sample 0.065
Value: 0.04
